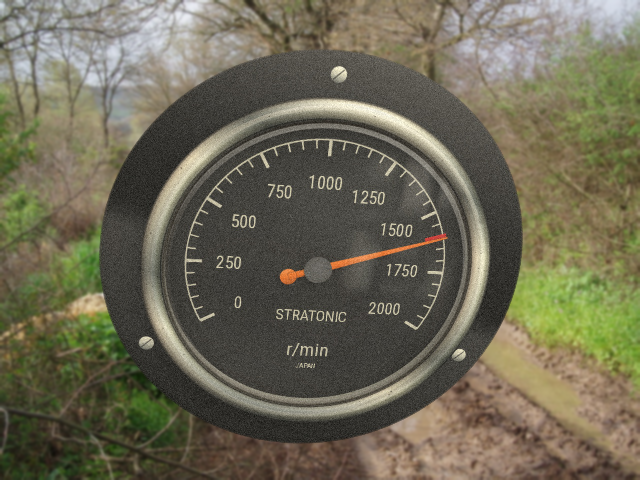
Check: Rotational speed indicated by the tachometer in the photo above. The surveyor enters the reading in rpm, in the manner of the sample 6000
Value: 1600
